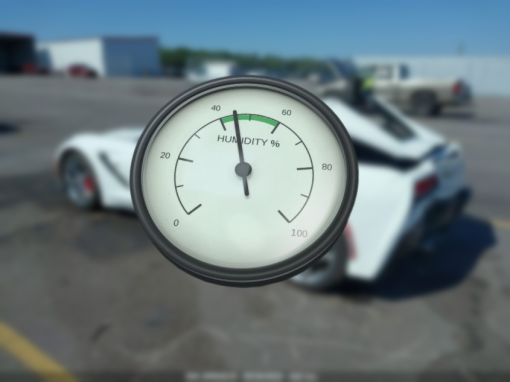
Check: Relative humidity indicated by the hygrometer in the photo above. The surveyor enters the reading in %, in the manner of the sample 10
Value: 45
